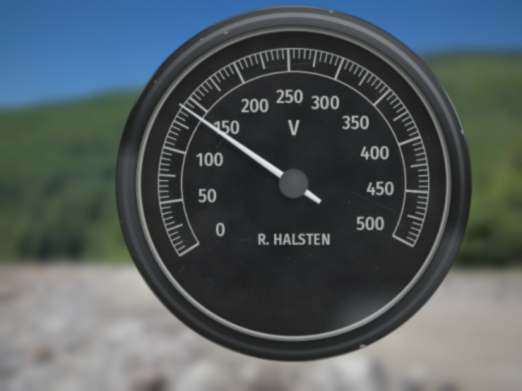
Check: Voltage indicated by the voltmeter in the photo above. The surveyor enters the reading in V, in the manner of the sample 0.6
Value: 140
